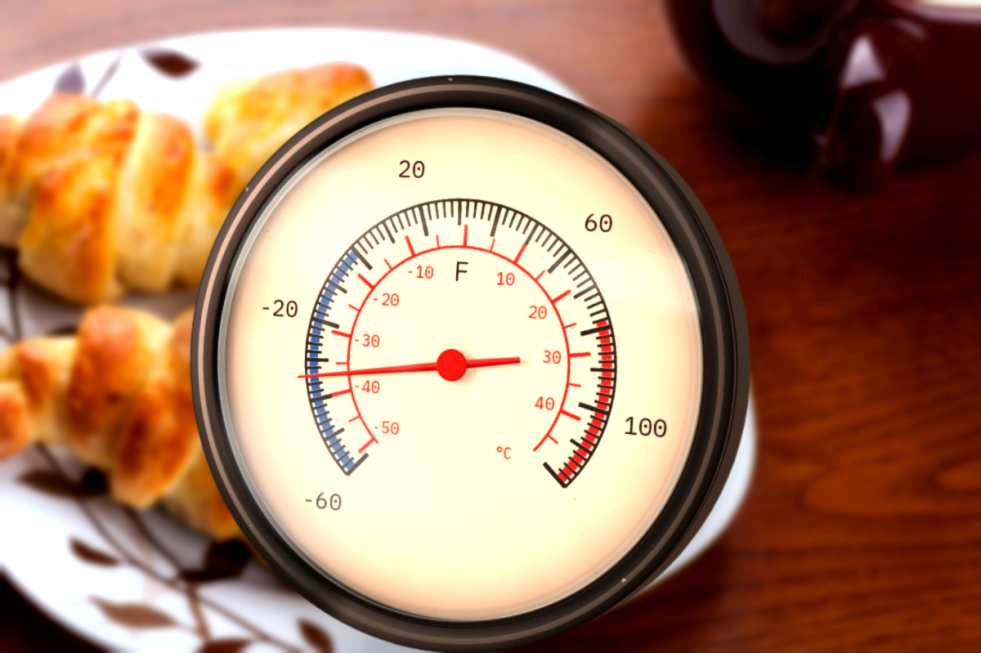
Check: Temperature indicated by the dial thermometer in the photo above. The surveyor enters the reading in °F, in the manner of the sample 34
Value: -34
